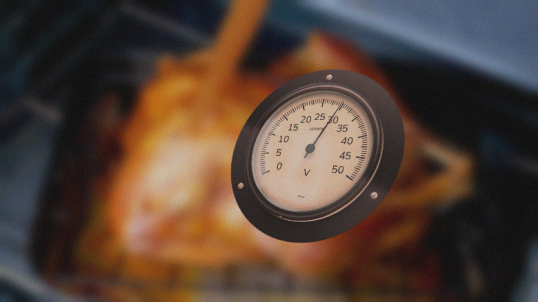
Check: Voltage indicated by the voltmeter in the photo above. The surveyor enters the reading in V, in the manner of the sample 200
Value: 30
